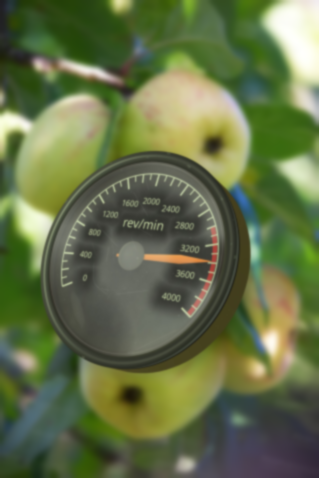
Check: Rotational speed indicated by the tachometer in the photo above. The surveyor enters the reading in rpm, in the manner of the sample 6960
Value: 3400
